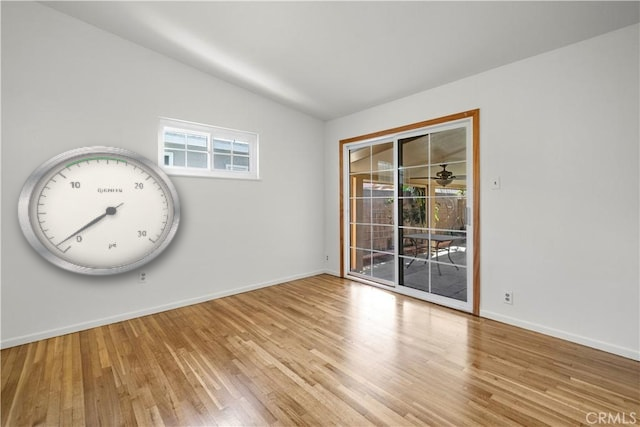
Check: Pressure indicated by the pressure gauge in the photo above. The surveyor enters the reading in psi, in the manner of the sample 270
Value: 1
